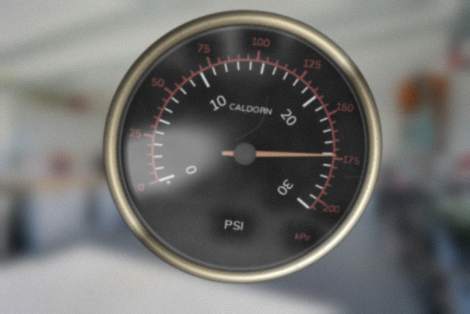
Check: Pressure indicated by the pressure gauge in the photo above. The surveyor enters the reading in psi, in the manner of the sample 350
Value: 25
